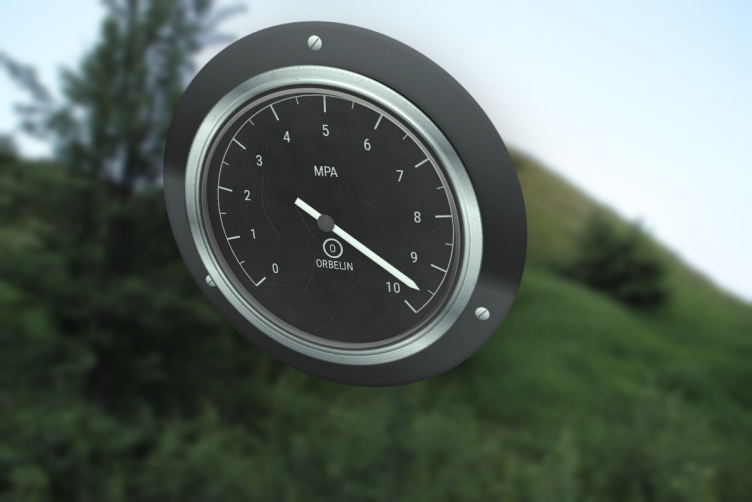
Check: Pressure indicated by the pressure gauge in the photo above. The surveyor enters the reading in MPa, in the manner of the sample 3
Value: 9.5
